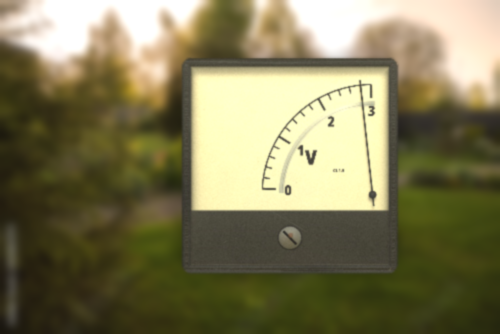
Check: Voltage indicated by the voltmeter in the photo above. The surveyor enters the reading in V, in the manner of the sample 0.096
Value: 2.8
